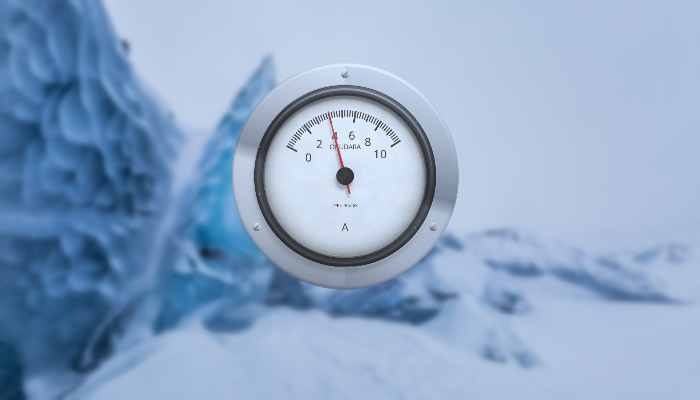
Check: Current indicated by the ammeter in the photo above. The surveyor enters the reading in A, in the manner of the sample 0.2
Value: 4
